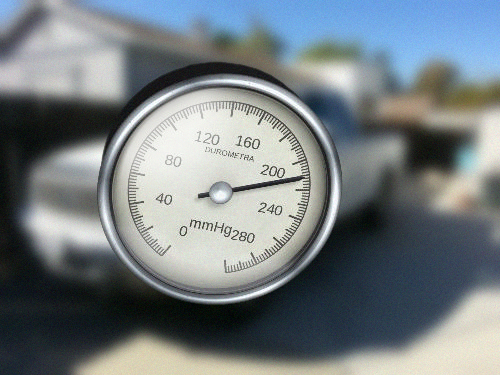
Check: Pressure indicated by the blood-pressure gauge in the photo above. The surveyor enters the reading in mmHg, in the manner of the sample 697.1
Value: 210
